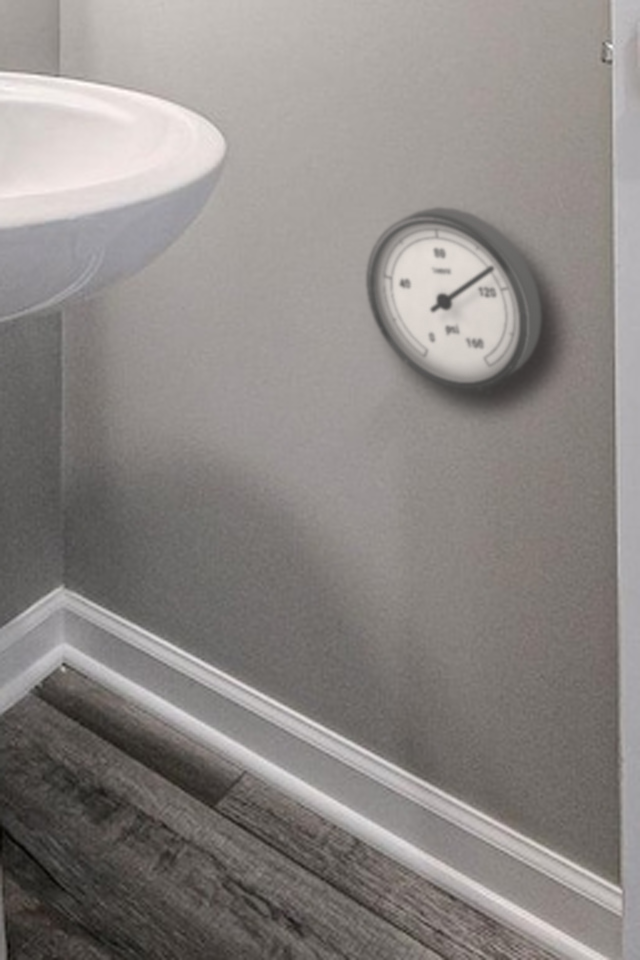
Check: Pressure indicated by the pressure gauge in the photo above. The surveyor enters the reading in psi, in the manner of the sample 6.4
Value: 110
